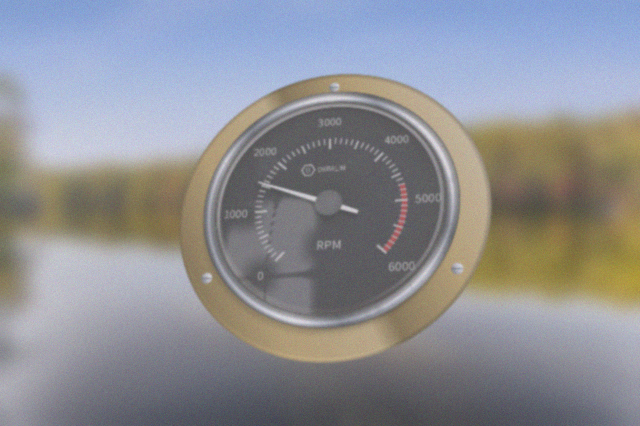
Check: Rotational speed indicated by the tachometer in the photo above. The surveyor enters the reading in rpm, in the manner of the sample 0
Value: 1500
